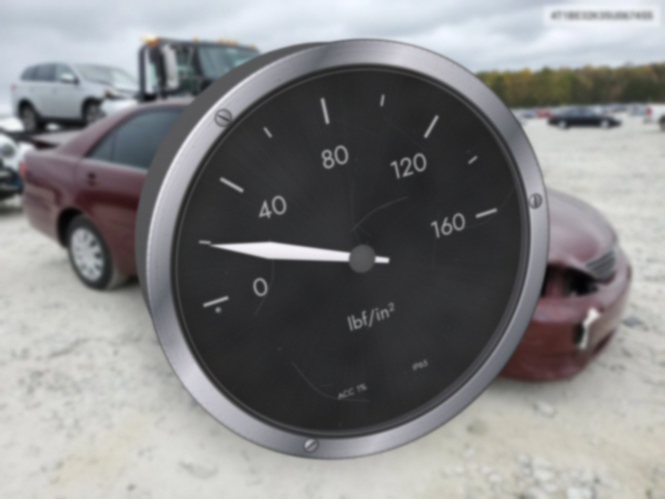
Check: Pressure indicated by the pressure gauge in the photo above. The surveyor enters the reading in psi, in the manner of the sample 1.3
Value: 20
